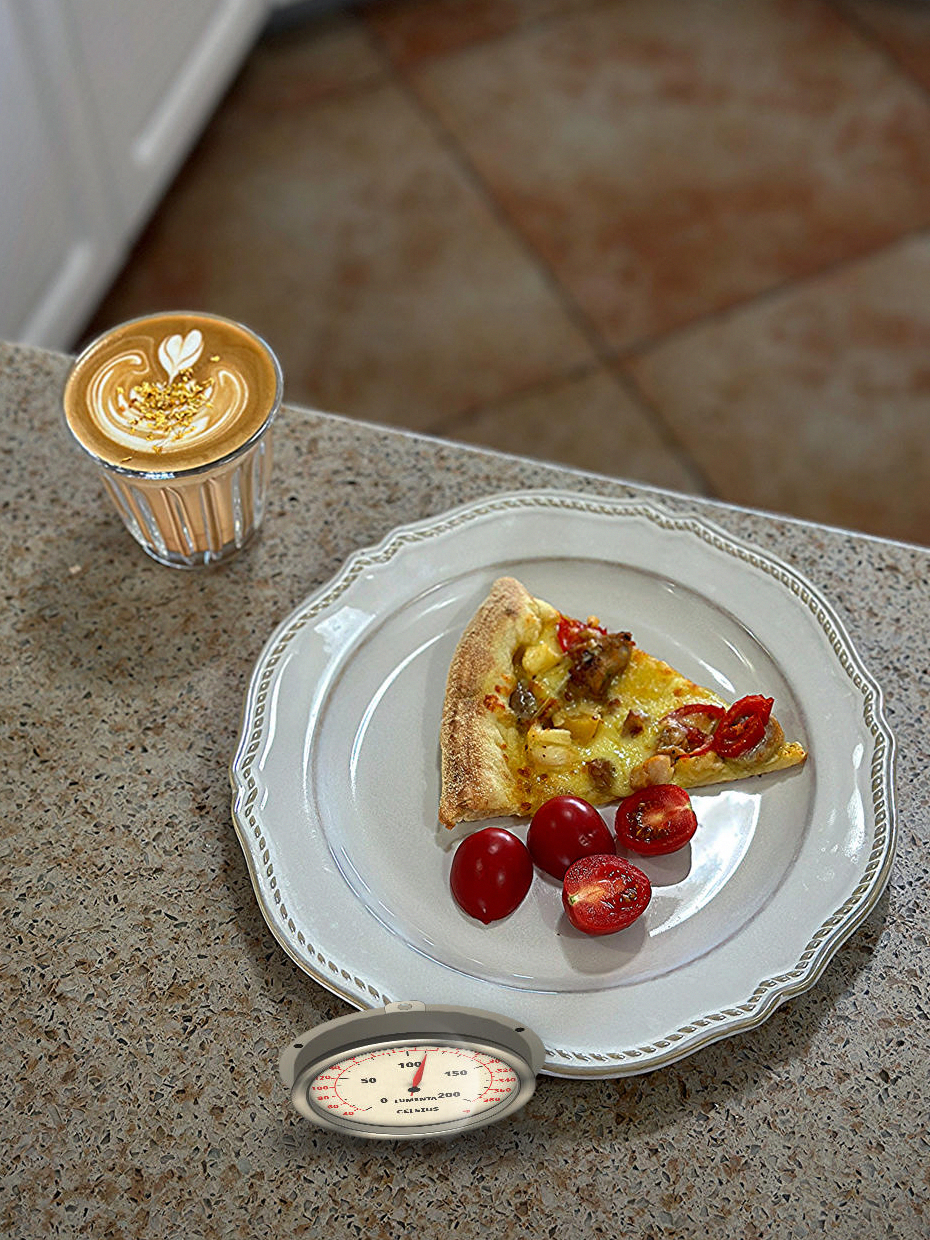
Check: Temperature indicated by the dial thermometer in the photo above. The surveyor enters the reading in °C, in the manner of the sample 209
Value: 110
